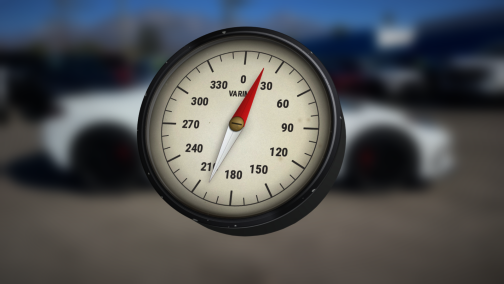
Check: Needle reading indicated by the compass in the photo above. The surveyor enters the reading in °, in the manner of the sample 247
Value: 20
